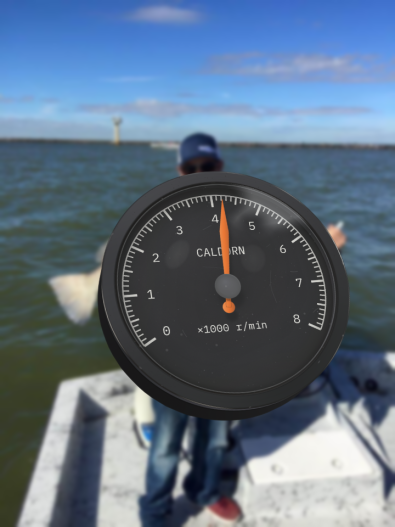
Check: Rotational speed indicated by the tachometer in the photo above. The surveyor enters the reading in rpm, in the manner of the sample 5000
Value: 4200
